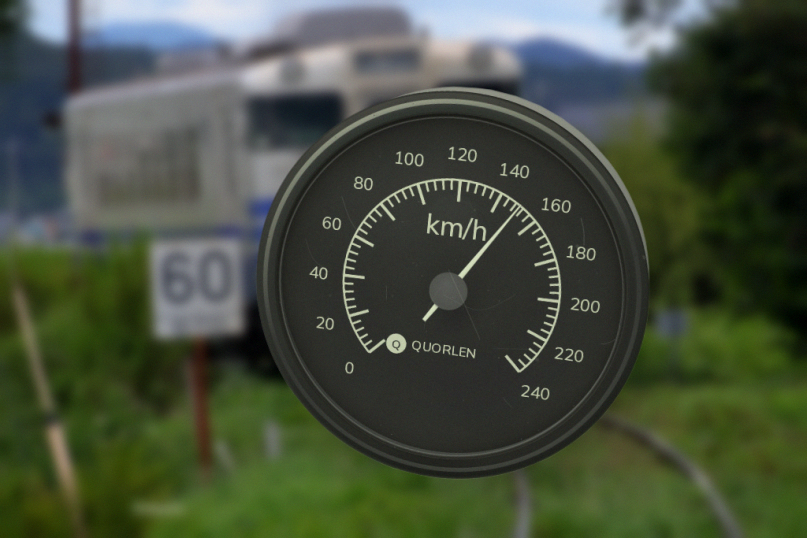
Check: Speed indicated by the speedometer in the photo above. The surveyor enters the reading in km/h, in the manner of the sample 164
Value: 150
